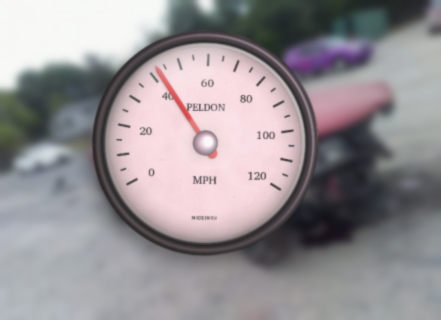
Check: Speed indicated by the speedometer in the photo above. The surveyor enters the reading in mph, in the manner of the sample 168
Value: 42.5
